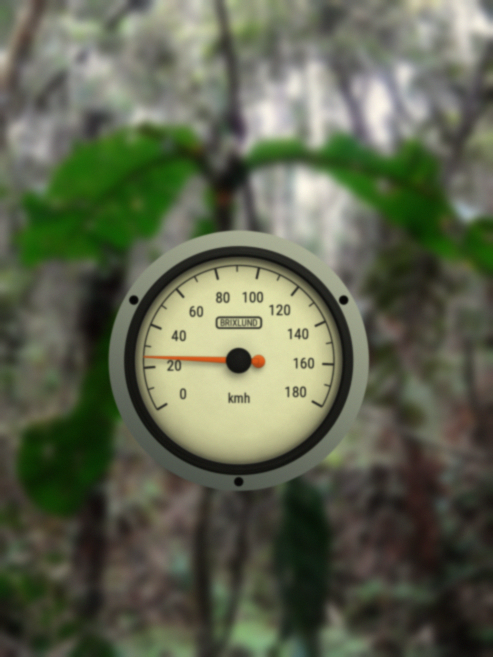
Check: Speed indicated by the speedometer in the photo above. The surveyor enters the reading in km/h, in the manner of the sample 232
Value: 25
